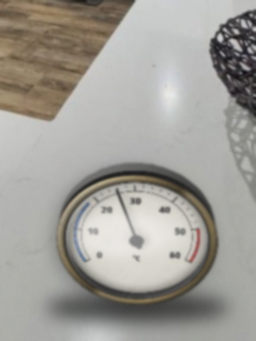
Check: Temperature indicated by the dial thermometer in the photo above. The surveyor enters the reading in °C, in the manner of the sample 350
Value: 26
